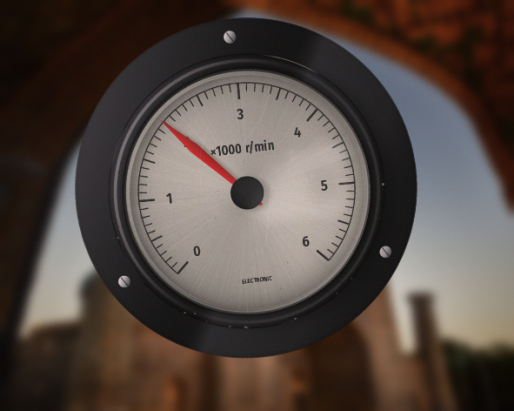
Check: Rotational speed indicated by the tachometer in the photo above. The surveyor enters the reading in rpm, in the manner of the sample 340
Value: 2000
